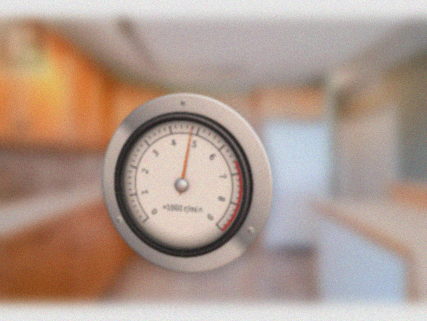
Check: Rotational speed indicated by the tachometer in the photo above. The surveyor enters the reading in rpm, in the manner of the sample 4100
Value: 4800
